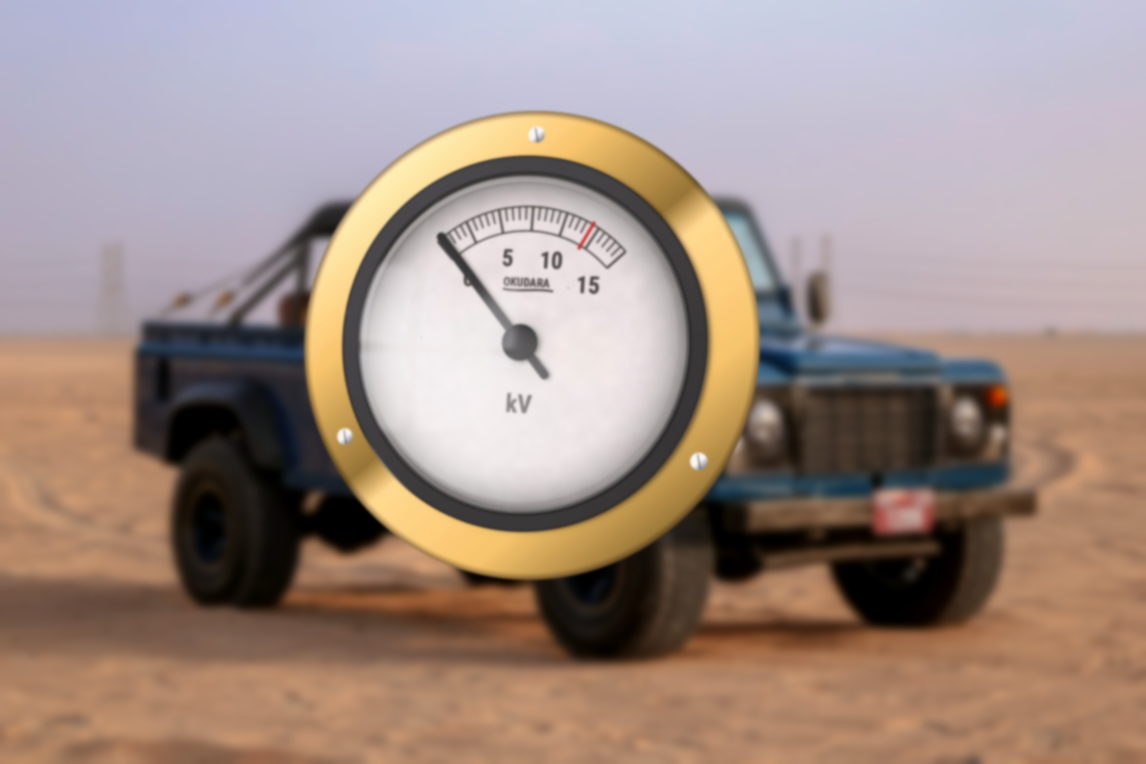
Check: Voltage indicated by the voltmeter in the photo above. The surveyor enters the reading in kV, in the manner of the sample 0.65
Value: 0.5
